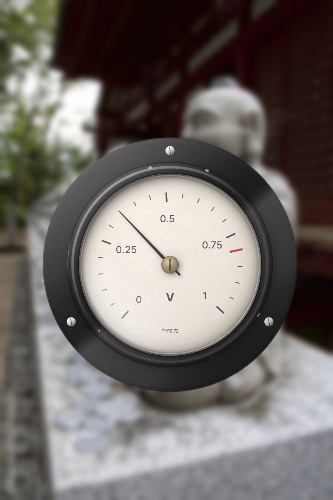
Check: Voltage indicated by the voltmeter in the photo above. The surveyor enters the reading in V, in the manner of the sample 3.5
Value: 0.35
